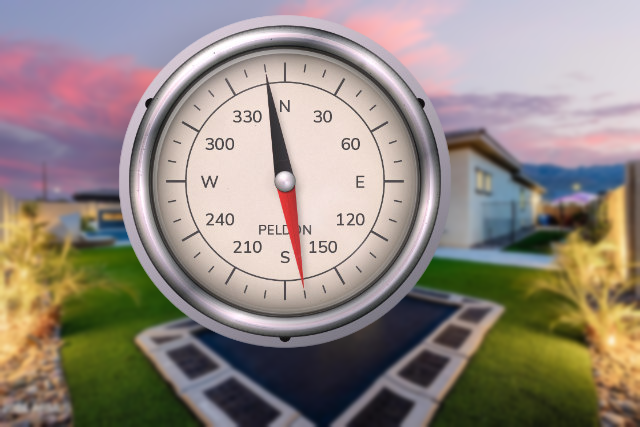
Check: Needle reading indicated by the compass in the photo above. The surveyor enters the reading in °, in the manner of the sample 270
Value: 170
